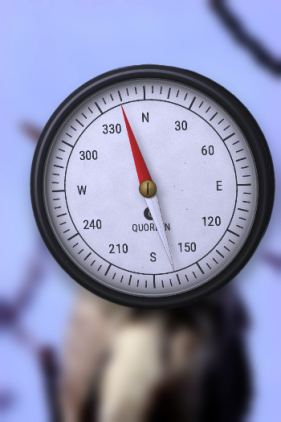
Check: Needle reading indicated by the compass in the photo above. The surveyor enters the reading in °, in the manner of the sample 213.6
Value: 345
